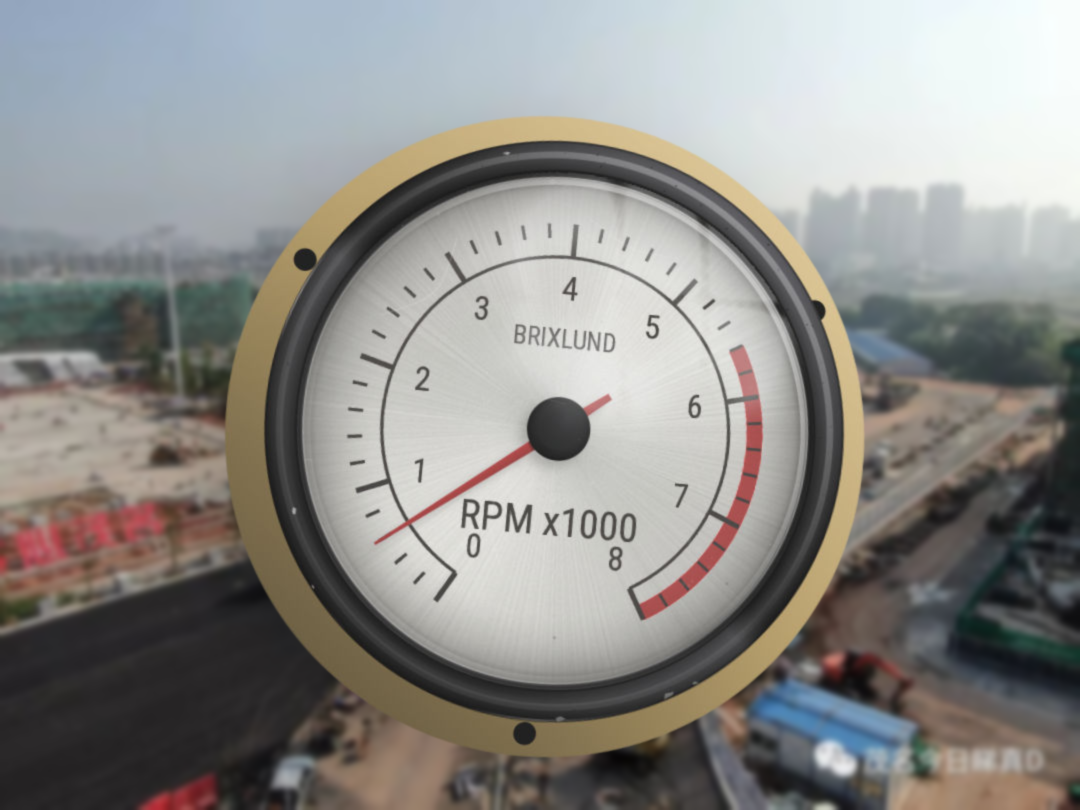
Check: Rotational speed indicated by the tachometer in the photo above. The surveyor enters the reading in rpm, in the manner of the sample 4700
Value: 600
